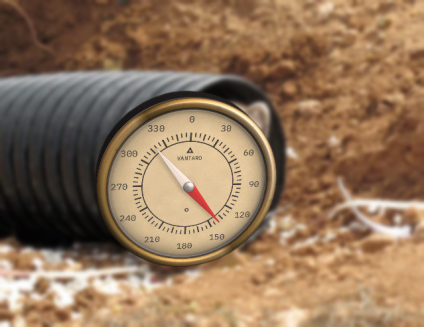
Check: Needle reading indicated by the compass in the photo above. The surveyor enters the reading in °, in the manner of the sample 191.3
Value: 140
